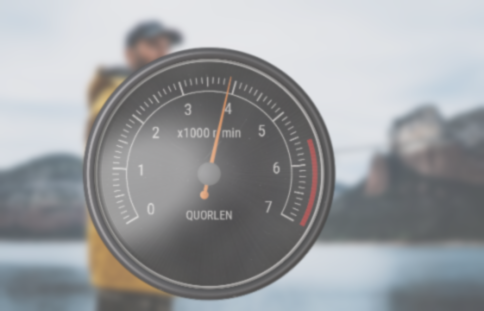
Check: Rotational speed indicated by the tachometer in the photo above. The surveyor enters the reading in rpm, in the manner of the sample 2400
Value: 3900
